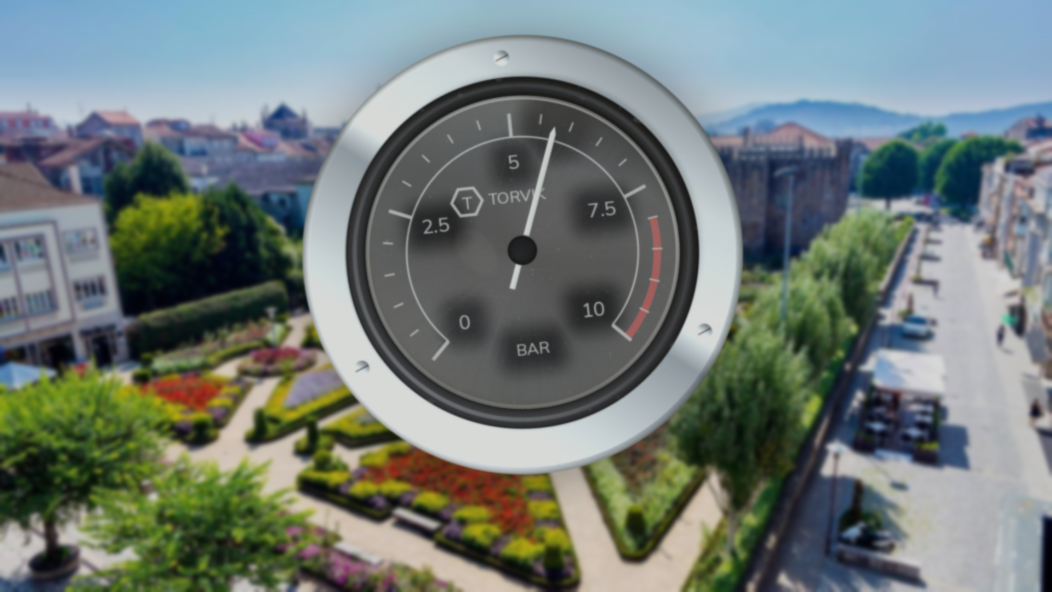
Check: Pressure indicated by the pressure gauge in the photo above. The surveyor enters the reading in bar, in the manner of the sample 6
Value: 5.75
